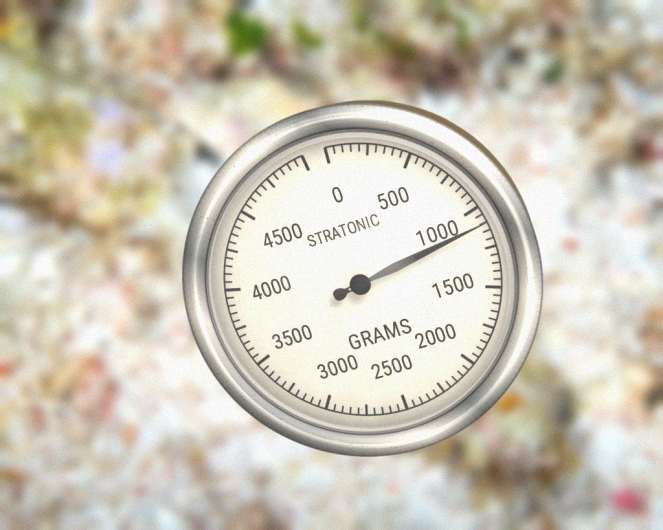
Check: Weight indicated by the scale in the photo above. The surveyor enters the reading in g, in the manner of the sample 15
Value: 1100
